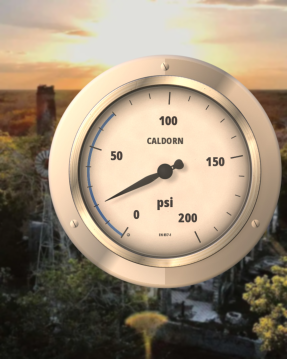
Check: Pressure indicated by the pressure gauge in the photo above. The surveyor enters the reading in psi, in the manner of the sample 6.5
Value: 20
